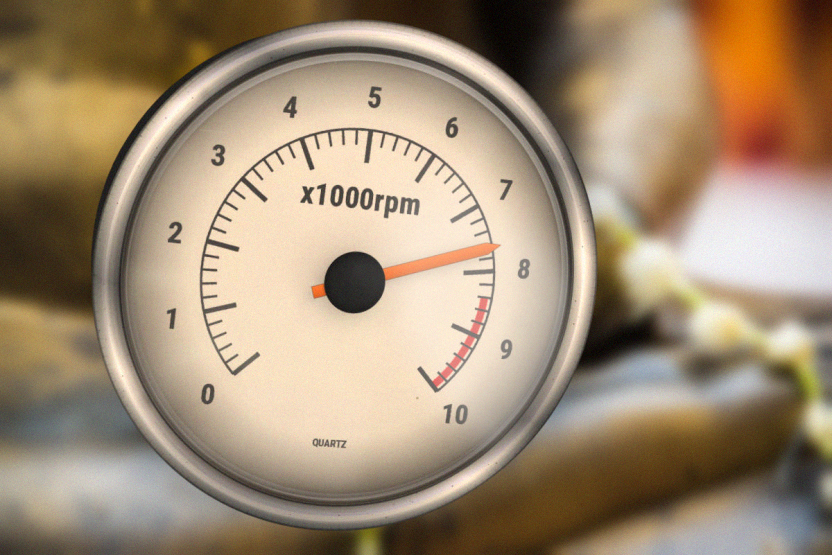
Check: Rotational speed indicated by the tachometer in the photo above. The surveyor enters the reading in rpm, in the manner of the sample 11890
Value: 7600
